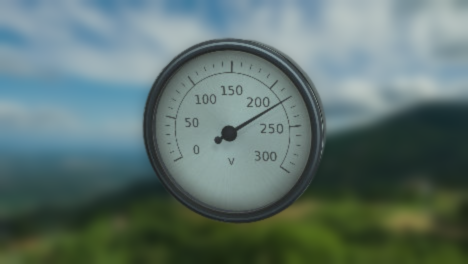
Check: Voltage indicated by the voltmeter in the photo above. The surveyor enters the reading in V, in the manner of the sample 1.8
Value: 220
